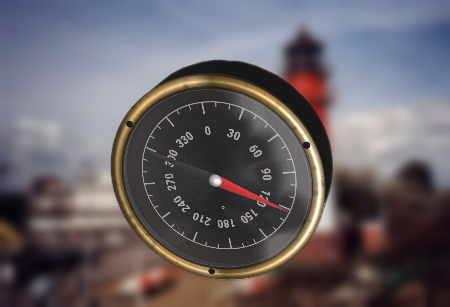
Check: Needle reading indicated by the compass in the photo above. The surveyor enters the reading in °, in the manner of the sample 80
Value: 120
